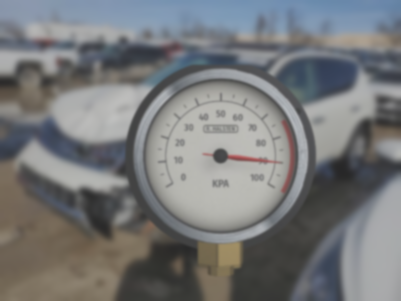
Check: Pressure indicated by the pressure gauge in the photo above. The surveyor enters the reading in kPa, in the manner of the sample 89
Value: 90
